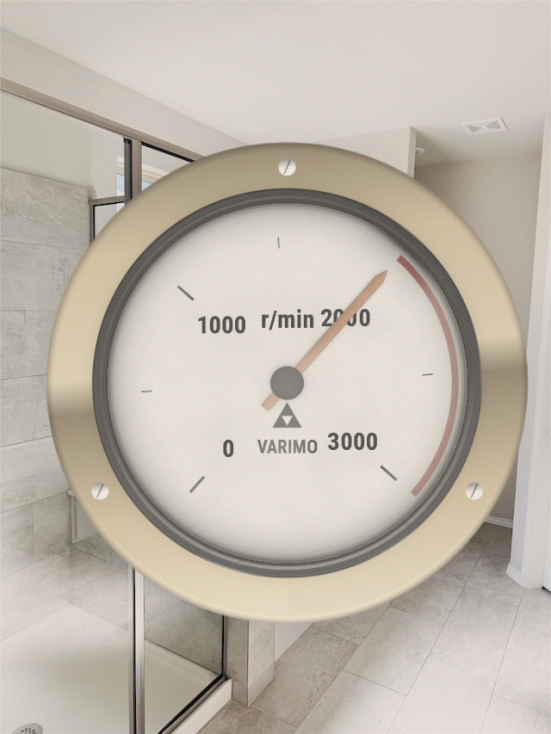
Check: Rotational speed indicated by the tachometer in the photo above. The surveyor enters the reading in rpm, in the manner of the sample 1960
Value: 2000
